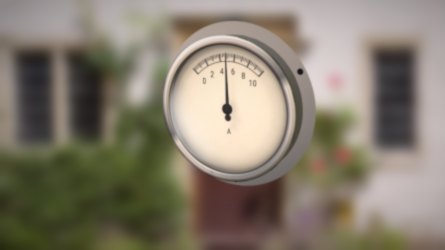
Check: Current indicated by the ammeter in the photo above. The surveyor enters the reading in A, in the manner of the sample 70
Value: 5
